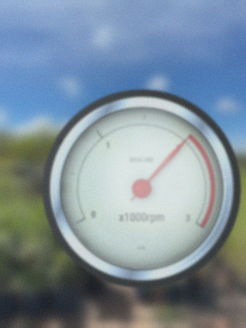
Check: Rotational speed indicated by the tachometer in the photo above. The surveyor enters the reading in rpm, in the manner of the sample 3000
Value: 2000
